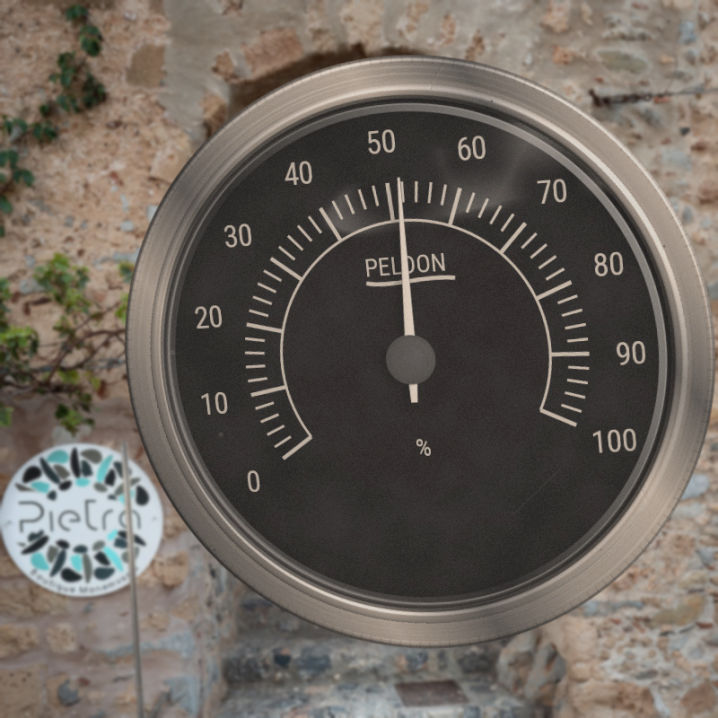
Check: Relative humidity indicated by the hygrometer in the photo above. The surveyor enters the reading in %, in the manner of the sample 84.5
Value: 52
